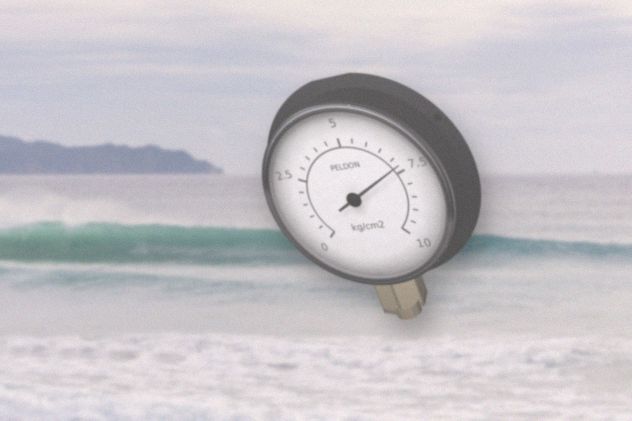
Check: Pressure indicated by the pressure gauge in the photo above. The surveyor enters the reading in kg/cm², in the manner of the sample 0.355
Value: 7.25
